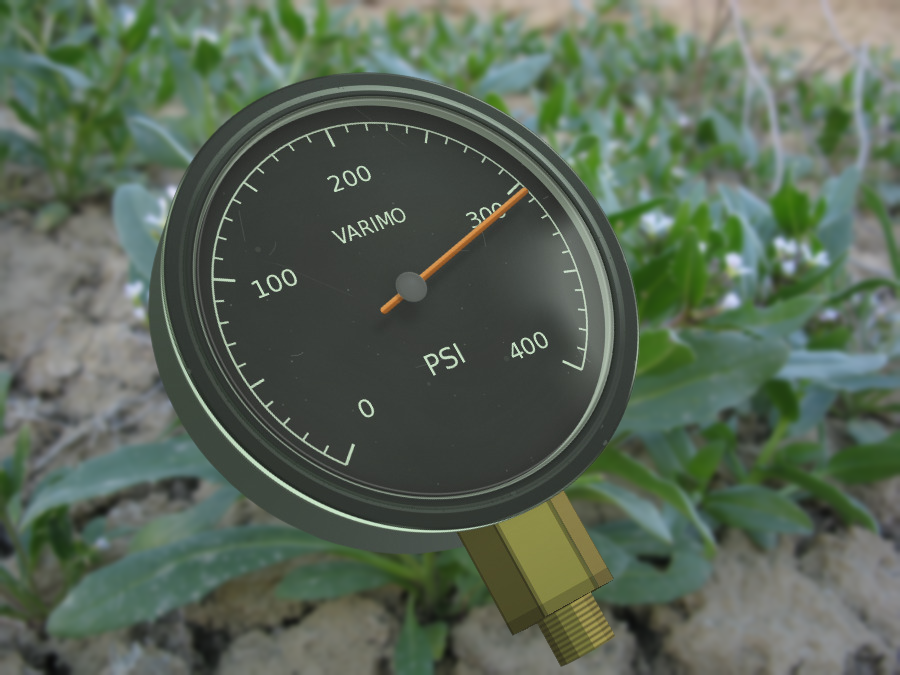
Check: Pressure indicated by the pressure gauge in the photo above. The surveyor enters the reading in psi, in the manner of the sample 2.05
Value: 305
